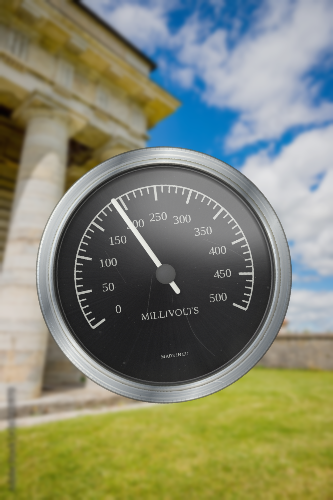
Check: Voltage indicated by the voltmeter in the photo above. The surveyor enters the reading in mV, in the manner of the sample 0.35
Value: 190
